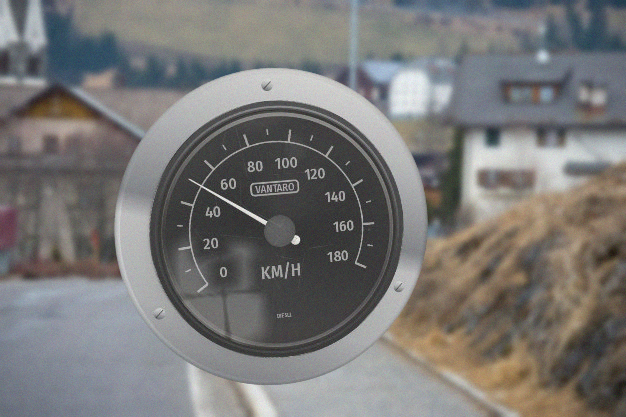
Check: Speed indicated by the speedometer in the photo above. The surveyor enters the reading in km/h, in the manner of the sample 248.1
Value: 50
